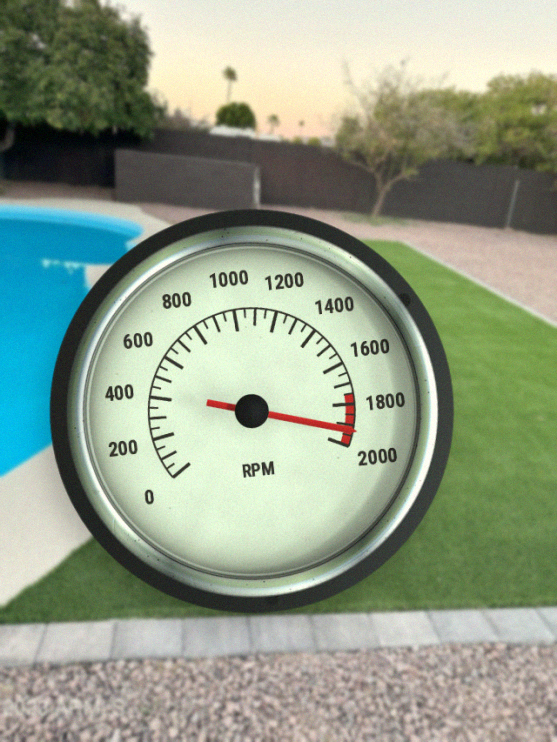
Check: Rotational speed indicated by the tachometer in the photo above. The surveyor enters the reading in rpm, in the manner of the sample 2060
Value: 1925
